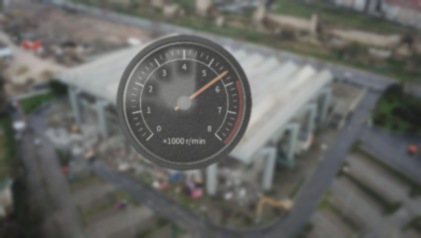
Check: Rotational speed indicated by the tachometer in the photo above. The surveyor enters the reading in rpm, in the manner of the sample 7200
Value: 5600
